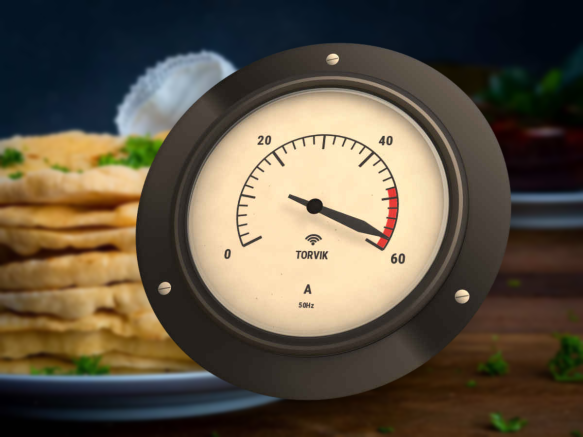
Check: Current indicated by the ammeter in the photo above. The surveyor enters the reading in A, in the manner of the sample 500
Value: 58
